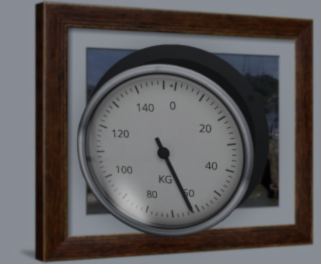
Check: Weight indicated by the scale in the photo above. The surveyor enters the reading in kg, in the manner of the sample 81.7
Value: 62
